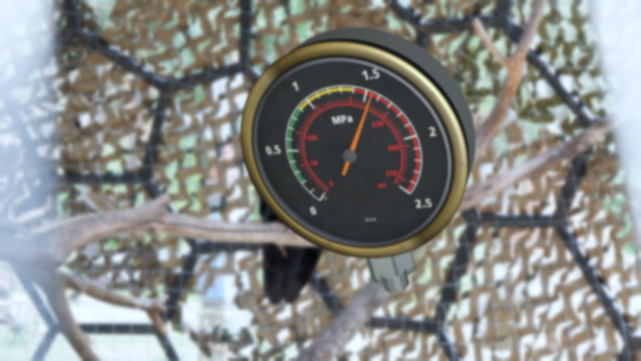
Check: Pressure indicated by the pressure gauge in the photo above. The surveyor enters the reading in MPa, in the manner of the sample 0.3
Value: 1.55
